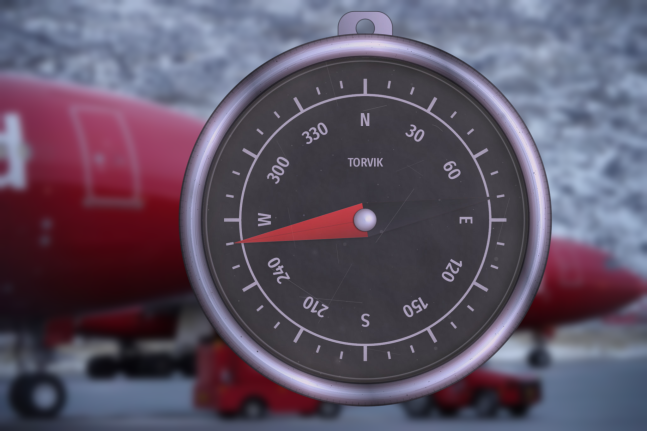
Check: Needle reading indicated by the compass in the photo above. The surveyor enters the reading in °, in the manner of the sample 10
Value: 260
